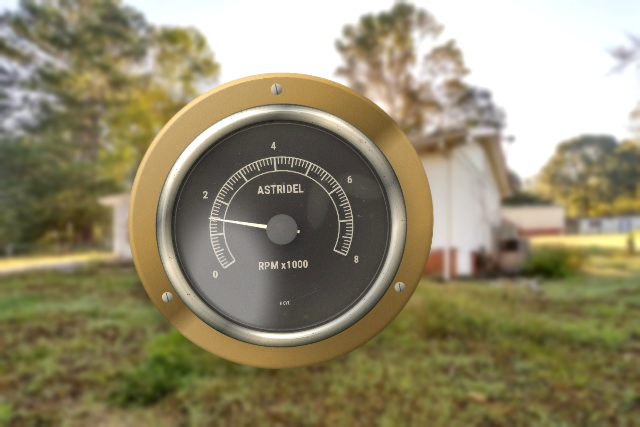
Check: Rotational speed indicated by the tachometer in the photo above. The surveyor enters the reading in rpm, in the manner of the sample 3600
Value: 1500
